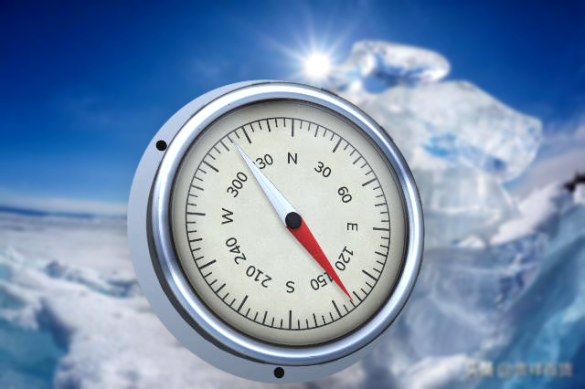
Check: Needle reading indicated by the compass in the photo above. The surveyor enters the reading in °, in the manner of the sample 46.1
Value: 140
